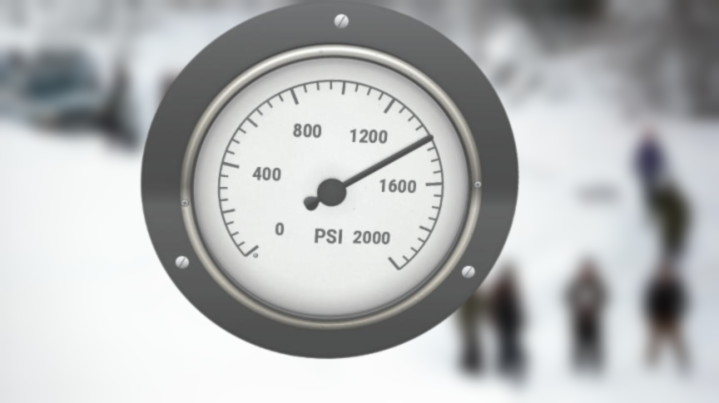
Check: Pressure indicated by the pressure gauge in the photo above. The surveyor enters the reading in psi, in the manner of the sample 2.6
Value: 1400
